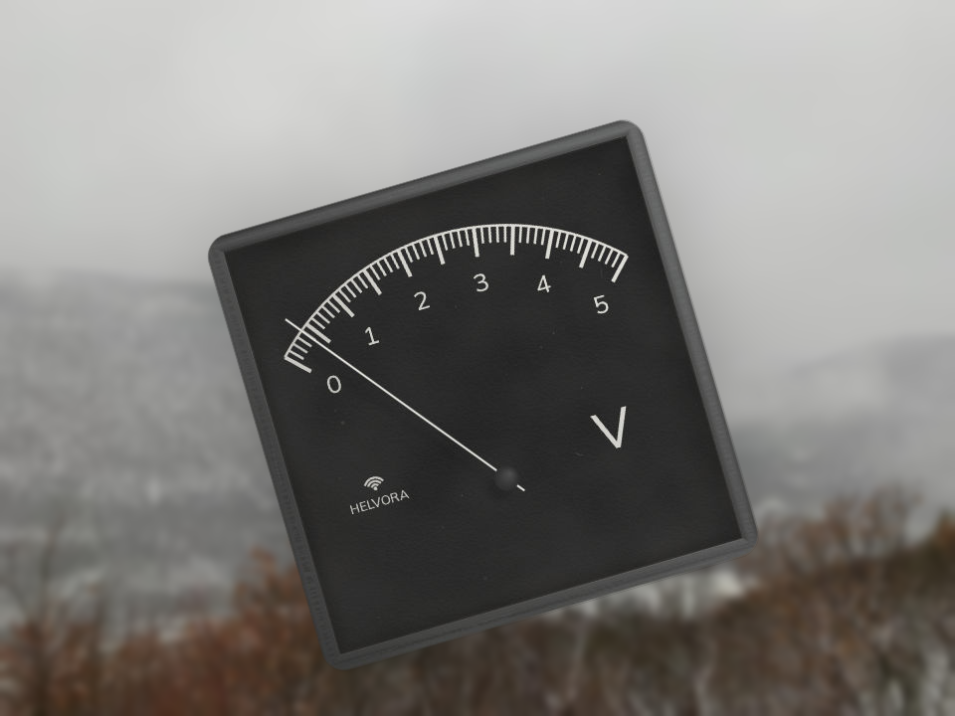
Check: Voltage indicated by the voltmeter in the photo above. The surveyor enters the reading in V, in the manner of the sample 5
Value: 0.4
